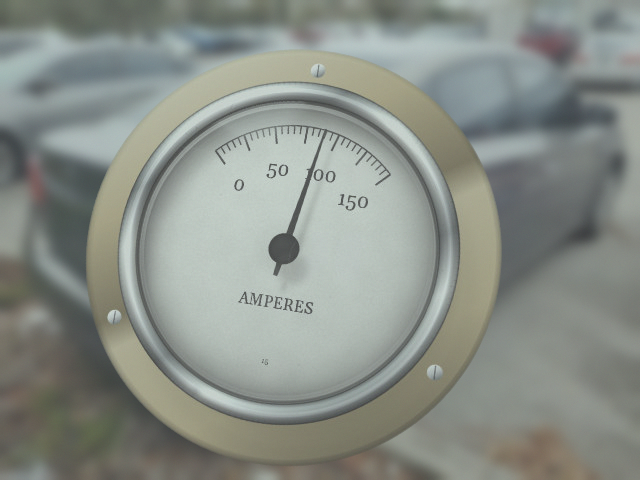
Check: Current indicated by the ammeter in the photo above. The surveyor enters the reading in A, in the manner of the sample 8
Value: 90
